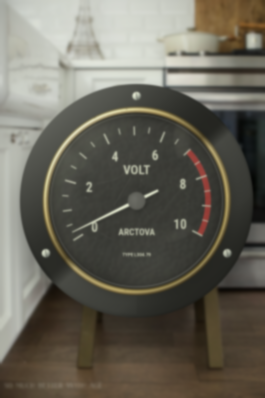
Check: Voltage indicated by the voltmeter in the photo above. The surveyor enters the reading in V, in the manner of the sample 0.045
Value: 0.25
